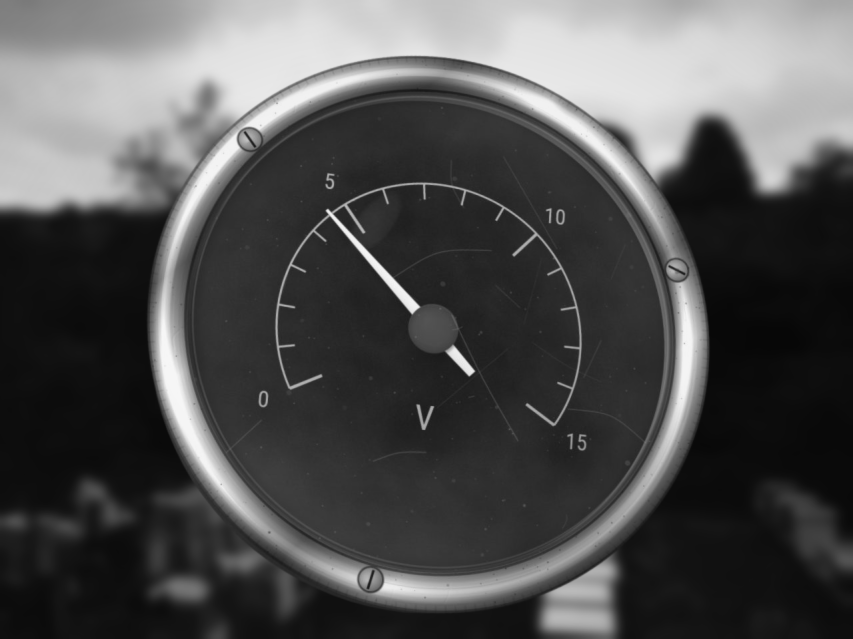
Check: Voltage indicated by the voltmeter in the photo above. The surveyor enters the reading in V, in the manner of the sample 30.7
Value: 4.5
